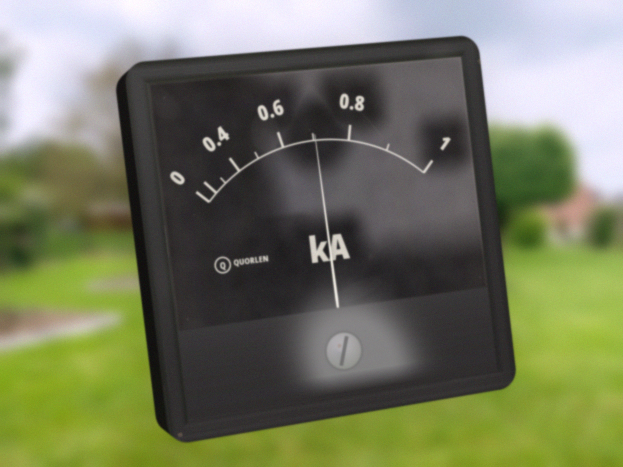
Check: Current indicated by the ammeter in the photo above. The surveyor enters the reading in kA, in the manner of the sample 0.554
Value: 0.7
